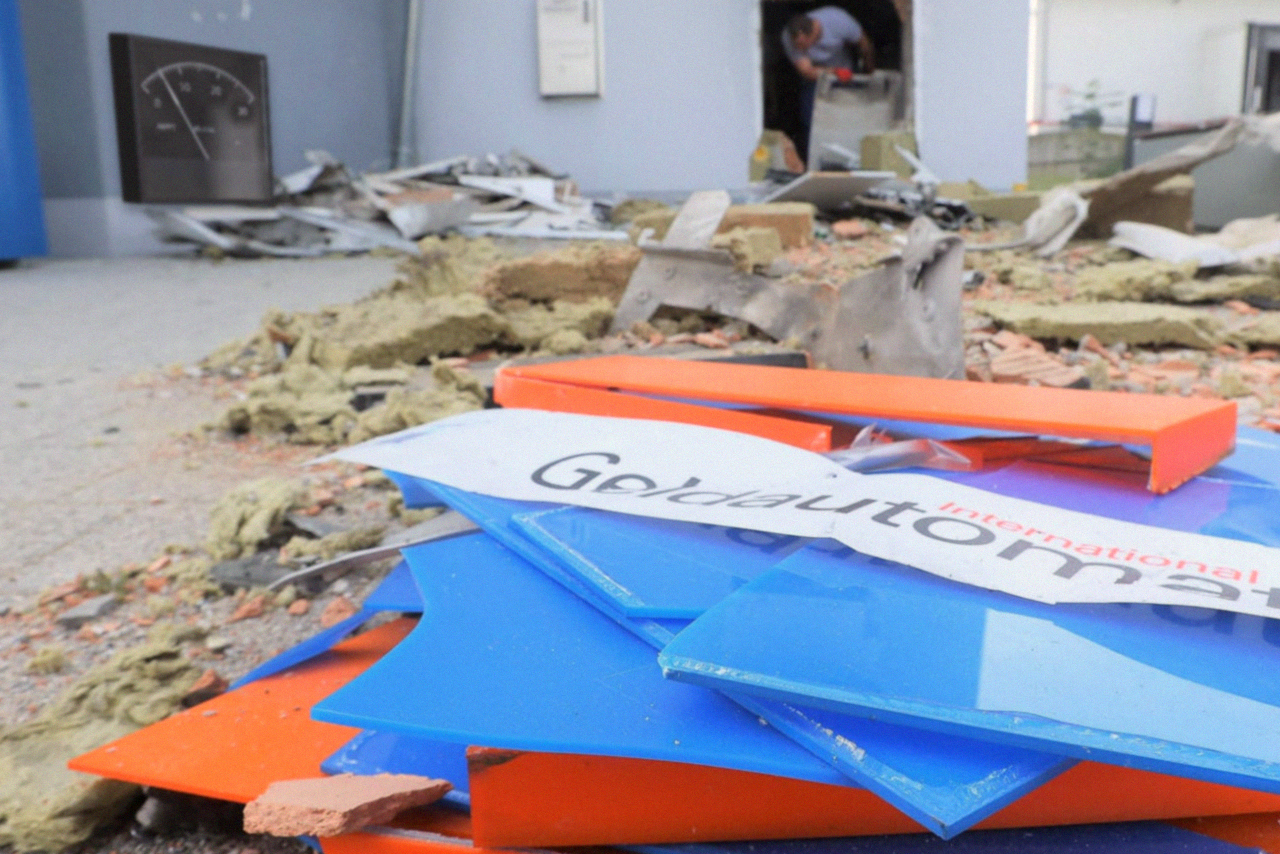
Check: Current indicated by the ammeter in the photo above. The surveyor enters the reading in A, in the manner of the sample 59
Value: 5
